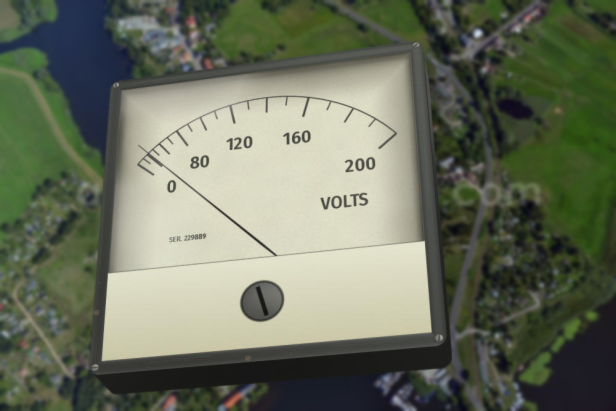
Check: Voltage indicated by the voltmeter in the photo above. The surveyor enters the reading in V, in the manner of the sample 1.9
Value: 40
